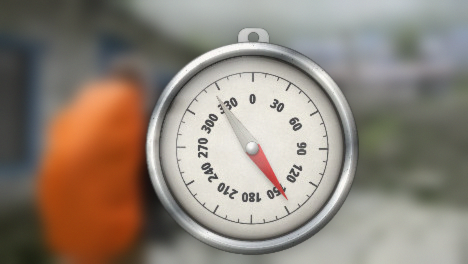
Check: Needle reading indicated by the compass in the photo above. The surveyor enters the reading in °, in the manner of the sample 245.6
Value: 145
